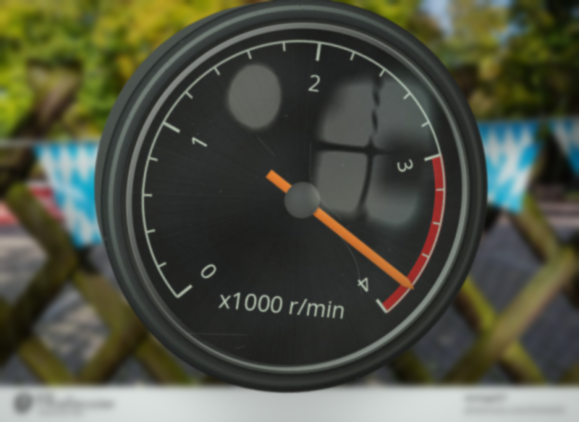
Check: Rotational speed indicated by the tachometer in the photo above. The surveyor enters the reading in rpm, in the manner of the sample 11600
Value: 3800
